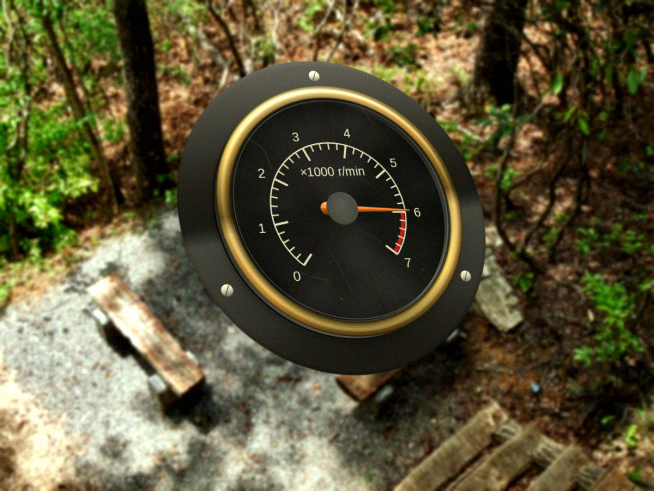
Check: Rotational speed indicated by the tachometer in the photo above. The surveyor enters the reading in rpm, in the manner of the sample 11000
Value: 6000
